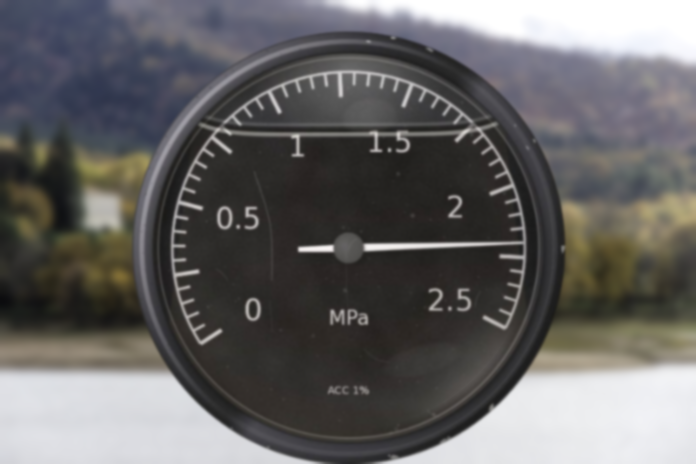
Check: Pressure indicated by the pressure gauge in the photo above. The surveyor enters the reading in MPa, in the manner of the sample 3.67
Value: 2.2
